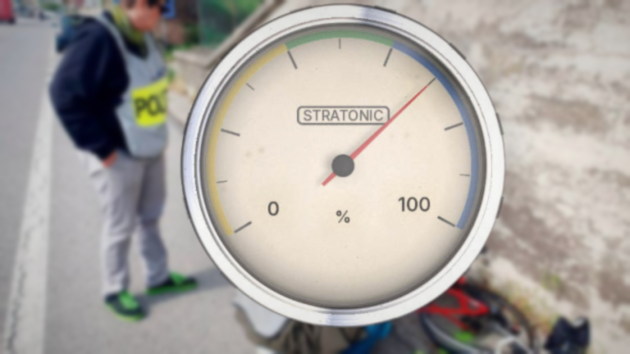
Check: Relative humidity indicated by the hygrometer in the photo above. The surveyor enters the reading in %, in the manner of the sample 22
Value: 70
